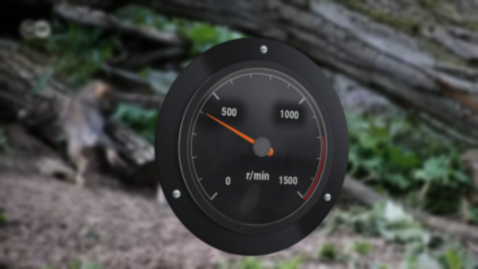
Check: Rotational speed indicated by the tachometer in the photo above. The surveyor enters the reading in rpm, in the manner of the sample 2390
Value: 400
